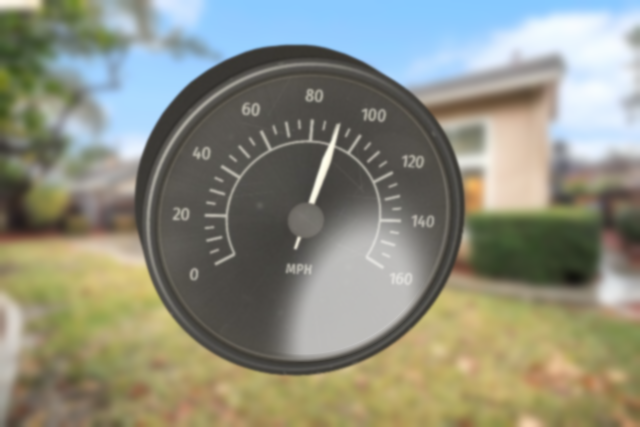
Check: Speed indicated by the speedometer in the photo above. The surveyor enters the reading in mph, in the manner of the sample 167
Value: 90
